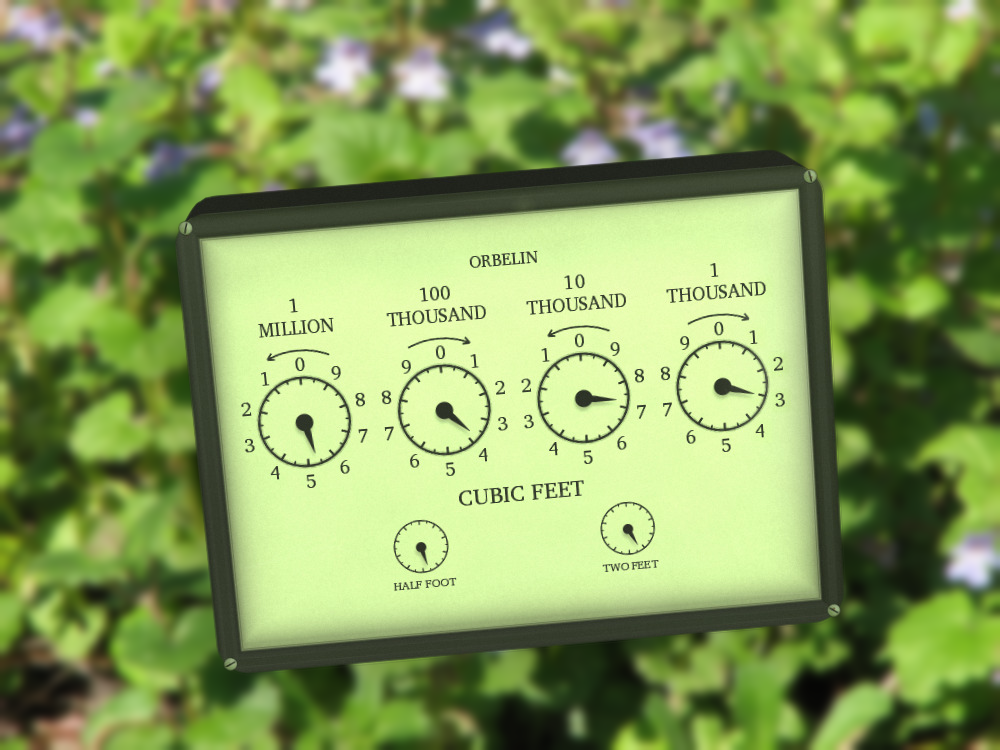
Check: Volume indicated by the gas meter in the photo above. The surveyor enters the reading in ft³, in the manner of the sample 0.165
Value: 537300
